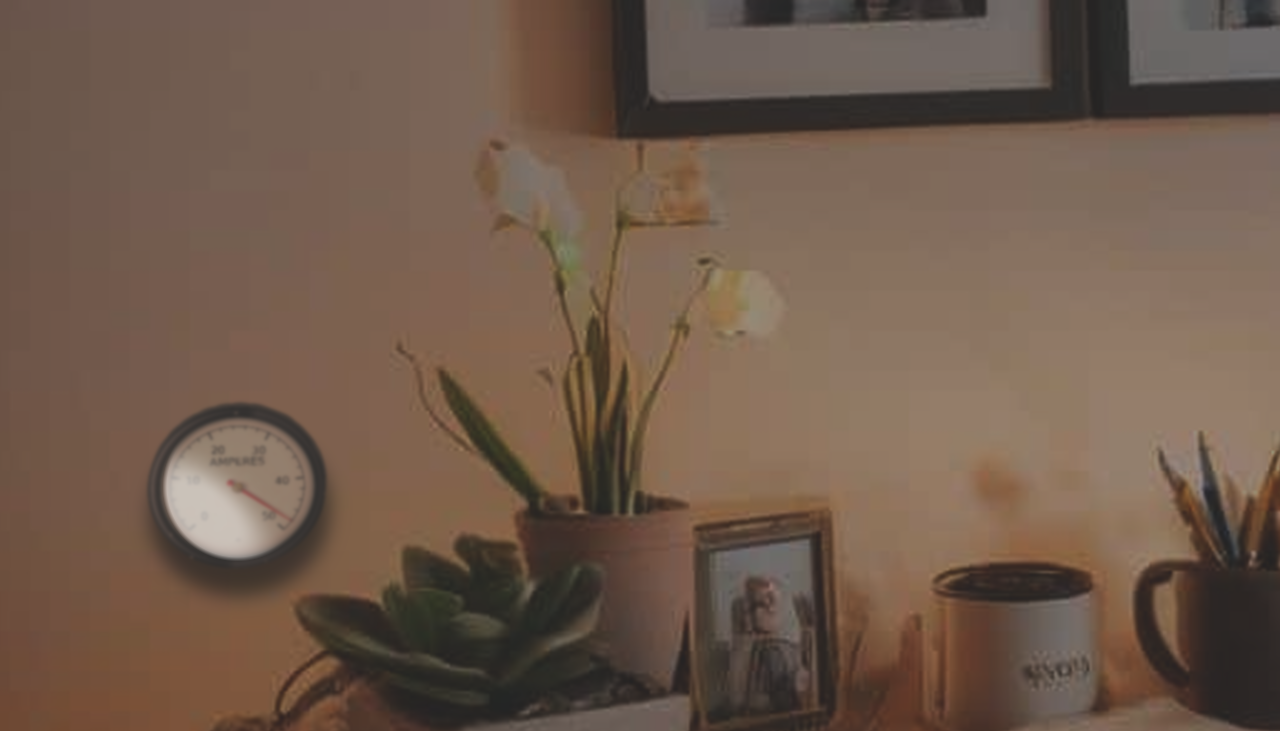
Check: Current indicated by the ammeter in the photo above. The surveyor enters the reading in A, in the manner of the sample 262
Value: 48
